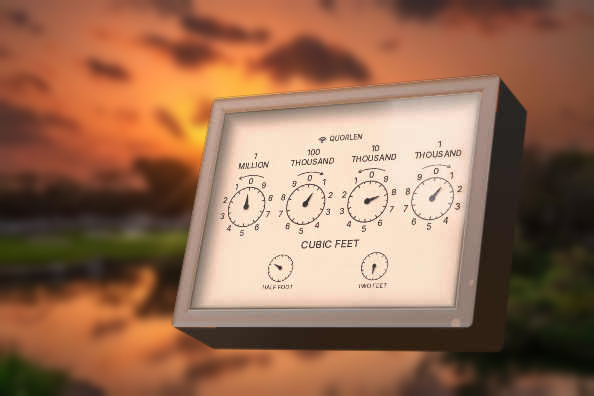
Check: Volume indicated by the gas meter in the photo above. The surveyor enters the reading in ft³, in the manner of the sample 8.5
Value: 8100
